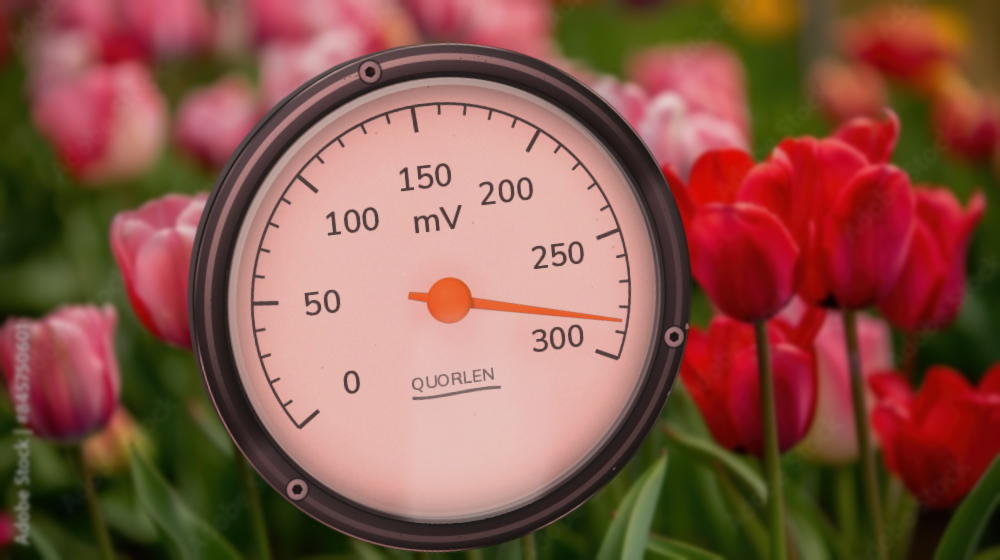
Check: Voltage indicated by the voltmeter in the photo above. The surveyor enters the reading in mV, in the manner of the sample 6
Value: 285
